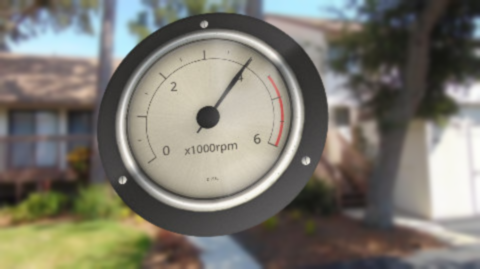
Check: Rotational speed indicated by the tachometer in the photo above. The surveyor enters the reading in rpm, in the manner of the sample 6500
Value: 4000
